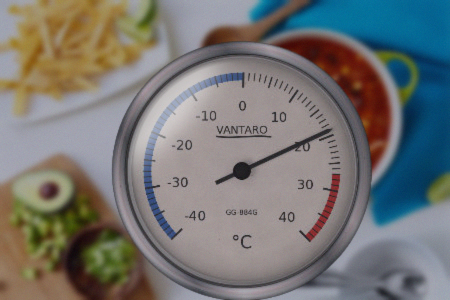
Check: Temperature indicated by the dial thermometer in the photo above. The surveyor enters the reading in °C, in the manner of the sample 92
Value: 19
